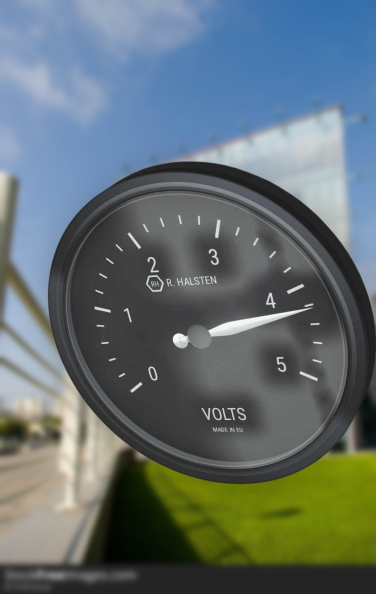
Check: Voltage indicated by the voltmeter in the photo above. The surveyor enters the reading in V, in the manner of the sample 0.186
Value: 4.2
